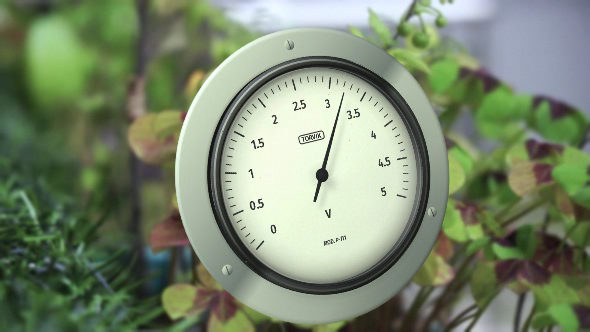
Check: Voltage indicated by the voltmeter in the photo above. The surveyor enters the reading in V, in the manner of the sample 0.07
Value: 3.2
